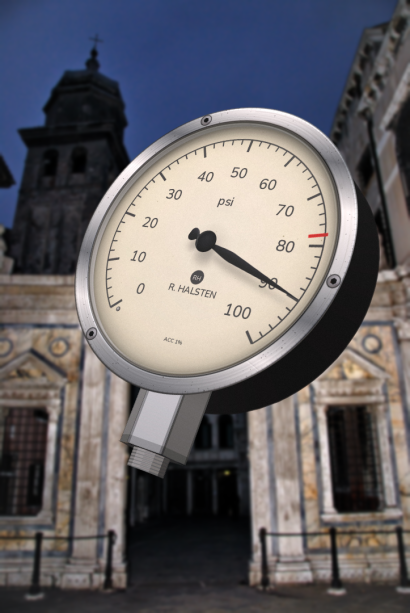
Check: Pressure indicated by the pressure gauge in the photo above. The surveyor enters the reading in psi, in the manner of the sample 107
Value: 90
